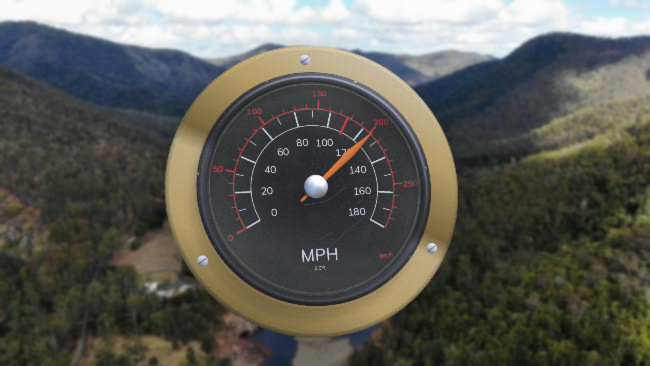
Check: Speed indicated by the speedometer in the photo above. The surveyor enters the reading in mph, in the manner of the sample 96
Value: 125
